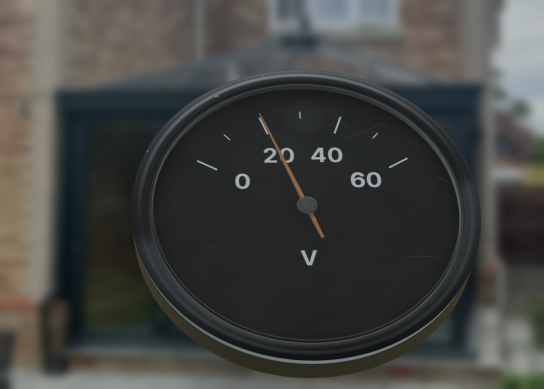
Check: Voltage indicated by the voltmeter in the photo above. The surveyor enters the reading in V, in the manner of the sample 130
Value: 20
